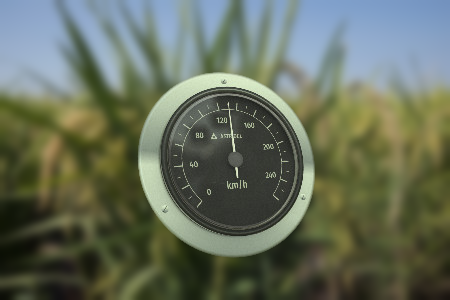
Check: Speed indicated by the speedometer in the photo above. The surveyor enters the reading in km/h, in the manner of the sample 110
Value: 130
